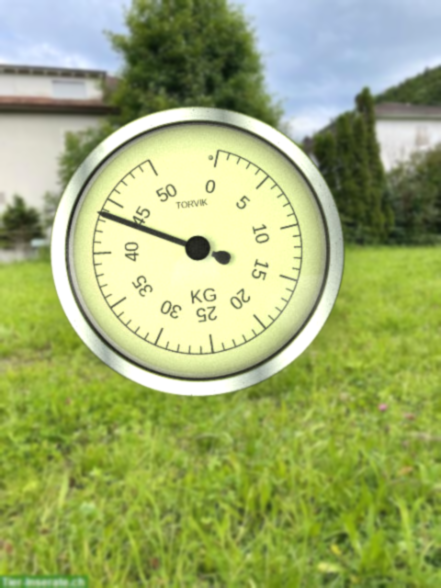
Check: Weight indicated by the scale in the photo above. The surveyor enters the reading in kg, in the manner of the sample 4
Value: 43.5
